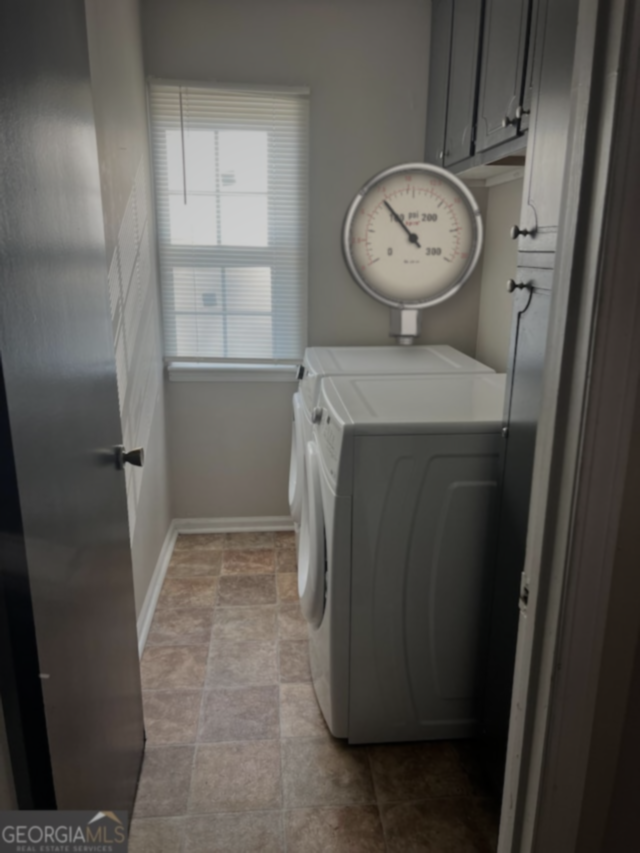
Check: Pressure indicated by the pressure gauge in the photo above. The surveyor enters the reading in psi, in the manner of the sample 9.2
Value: 100
